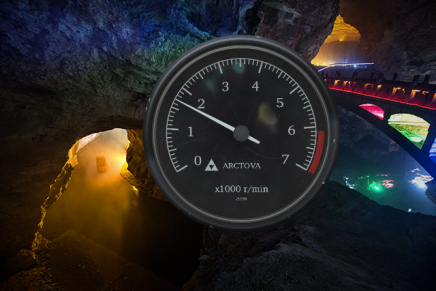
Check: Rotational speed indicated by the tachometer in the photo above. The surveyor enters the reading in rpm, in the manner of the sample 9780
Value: 1700
